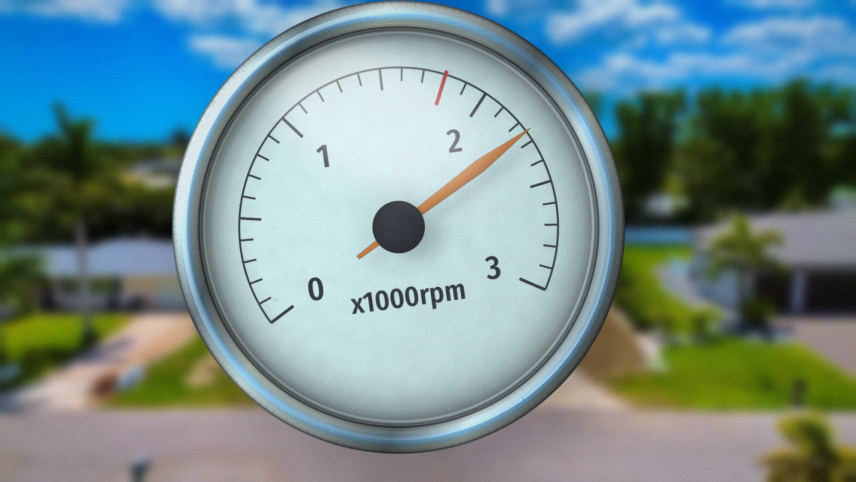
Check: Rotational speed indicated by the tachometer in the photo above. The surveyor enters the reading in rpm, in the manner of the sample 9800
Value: 2250
